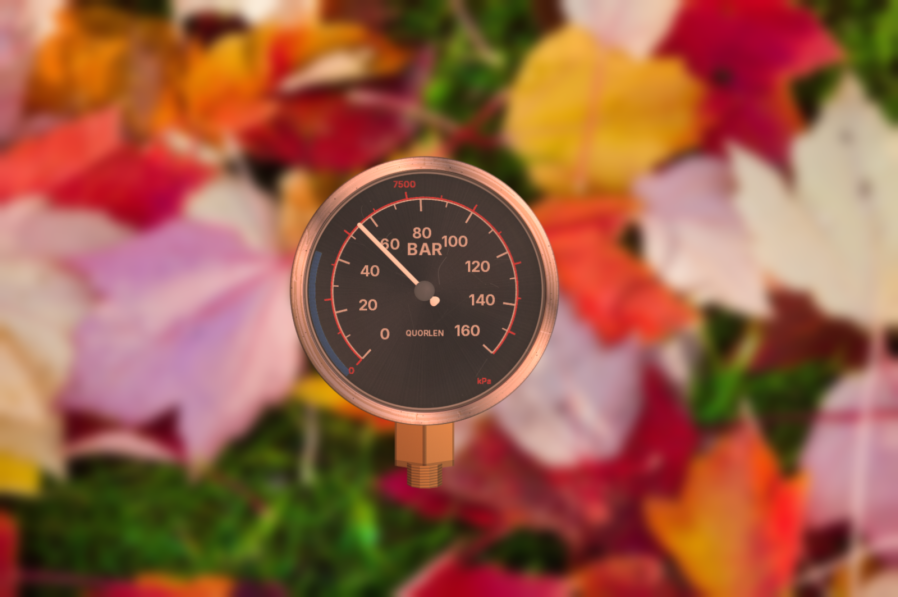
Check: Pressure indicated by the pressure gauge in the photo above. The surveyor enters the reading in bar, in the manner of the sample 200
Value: 55
